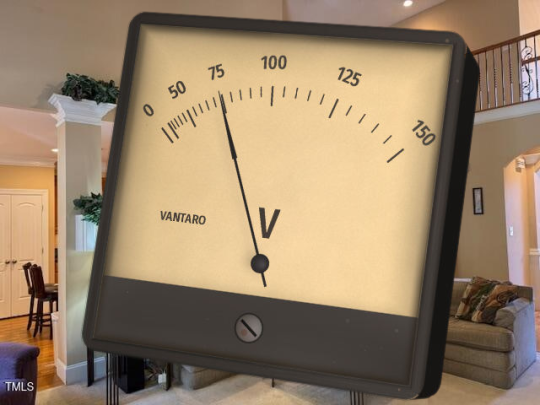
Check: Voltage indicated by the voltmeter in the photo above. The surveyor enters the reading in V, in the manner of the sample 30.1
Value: 75
